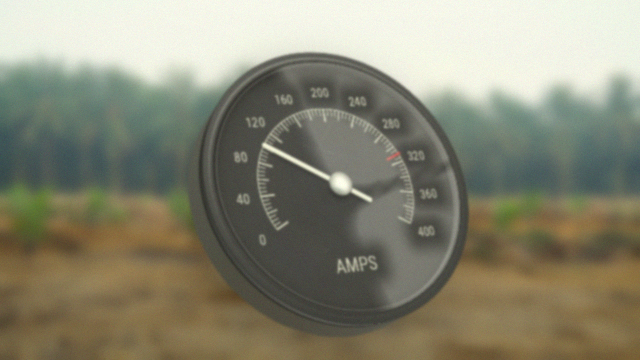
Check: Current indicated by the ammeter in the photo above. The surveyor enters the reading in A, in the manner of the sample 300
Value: 100
